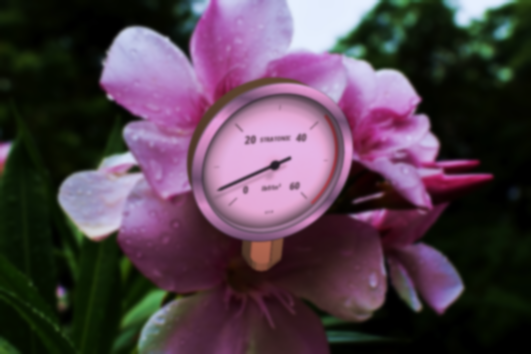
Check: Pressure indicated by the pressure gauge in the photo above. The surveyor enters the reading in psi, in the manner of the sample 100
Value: 5
